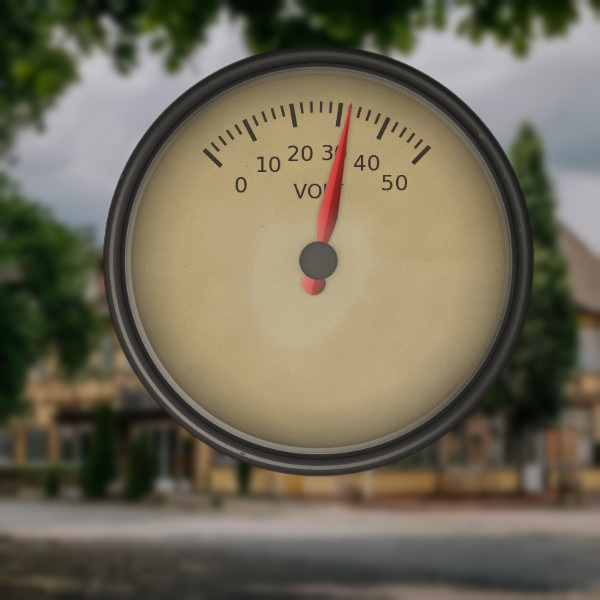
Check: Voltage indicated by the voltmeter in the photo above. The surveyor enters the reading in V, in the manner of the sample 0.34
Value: 32
